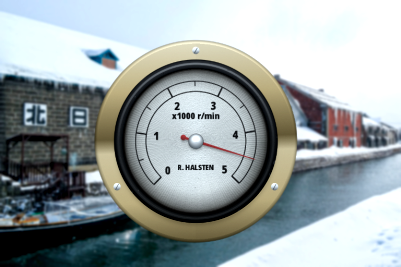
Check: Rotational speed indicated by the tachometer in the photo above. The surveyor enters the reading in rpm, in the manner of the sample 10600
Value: 4500
